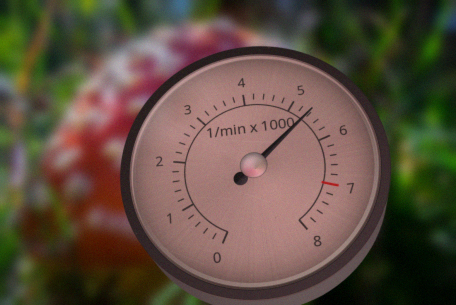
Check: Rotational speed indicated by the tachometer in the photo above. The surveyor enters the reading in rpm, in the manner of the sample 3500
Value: 5400
